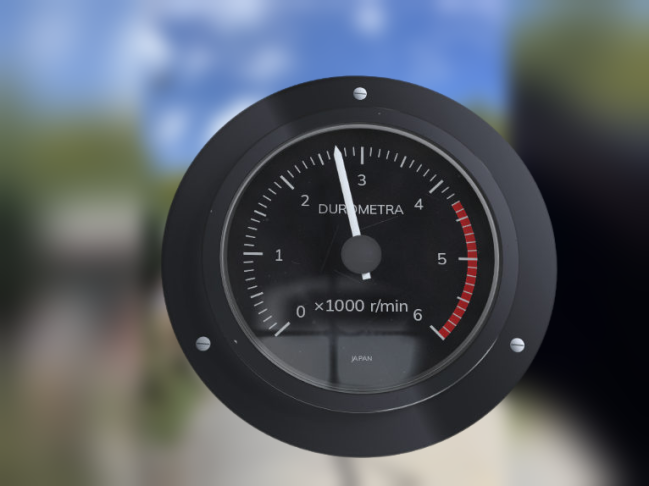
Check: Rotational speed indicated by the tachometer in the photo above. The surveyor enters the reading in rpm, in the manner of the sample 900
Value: 2700
